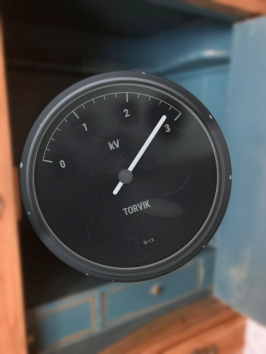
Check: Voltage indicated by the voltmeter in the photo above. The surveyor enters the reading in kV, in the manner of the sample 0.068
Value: 2.8
